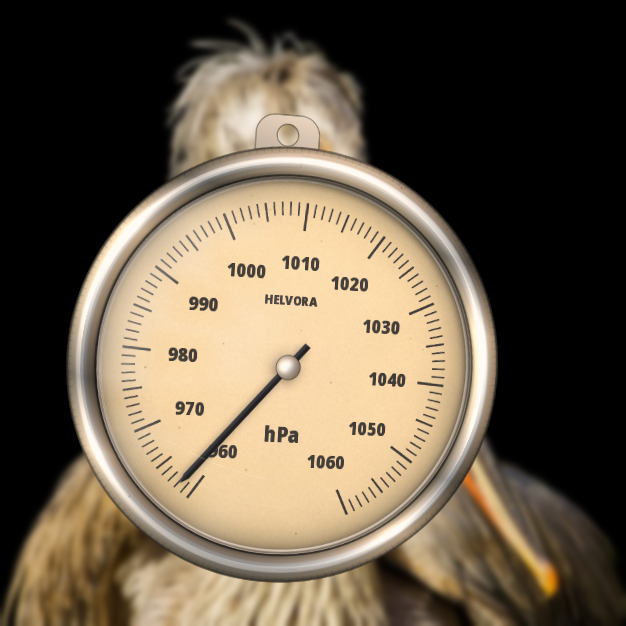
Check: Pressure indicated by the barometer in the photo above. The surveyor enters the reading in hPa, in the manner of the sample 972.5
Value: 962
